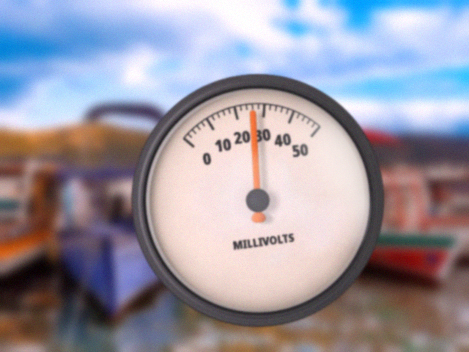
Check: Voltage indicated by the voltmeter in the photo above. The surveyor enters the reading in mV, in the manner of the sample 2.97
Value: 26
